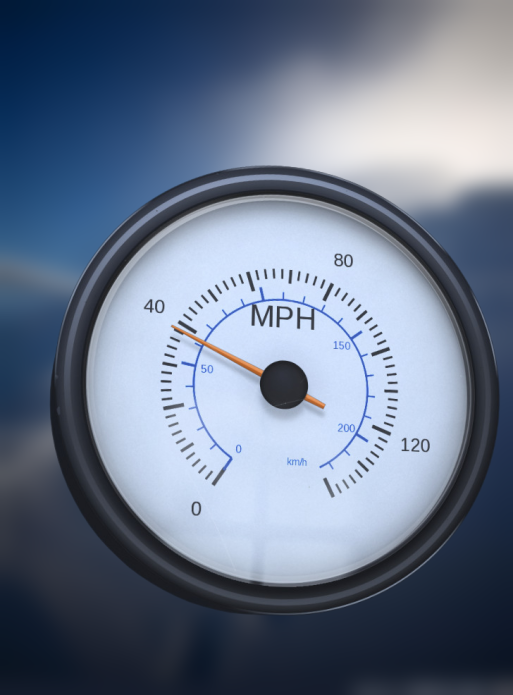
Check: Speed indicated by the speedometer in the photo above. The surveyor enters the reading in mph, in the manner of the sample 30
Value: 38
